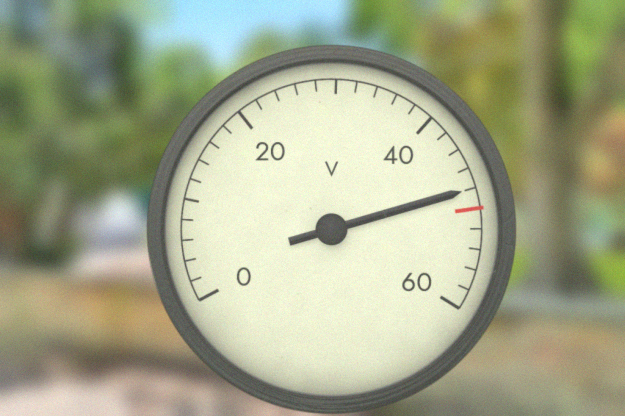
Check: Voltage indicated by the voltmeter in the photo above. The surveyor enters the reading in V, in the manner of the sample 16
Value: 48
